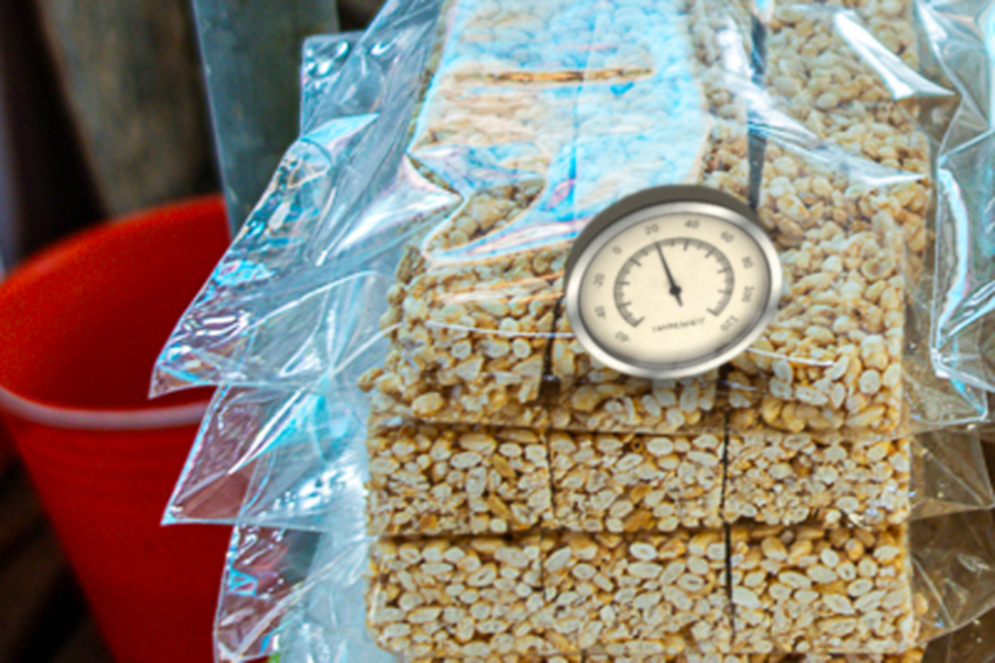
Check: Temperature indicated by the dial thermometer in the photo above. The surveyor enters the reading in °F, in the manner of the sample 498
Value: 20
